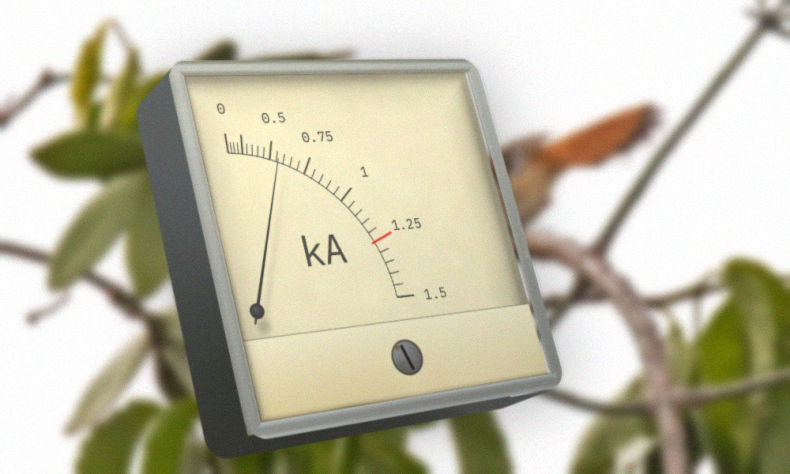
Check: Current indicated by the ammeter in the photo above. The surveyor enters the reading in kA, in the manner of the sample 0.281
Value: 0.55
